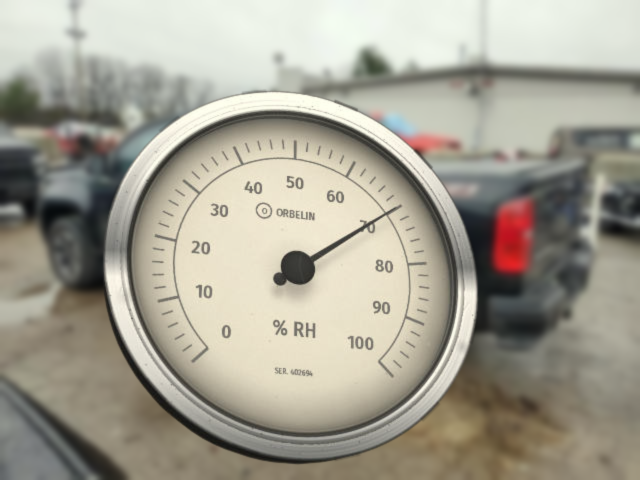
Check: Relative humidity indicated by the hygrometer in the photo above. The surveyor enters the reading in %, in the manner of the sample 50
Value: 70
